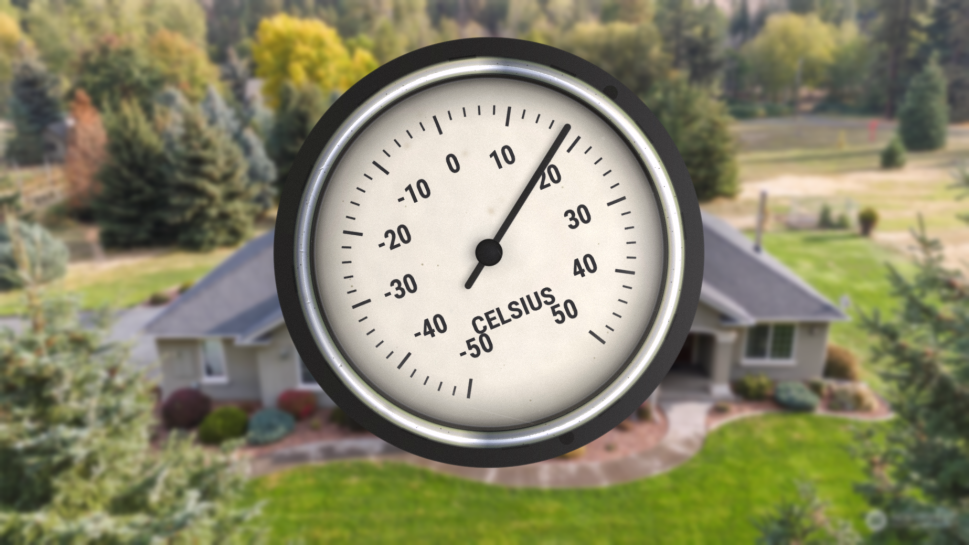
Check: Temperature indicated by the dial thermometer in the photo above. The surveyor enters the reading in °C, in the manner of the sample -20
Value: 18
